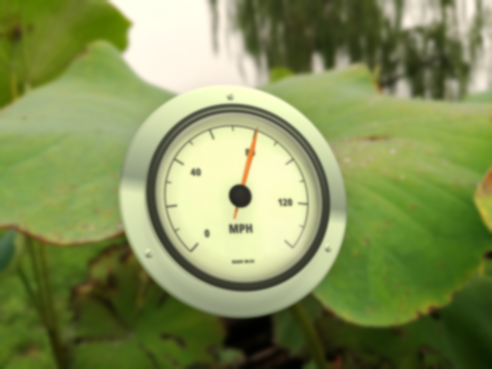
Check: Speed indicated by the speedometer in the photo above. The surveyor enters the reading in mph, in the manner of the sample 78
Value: 80
